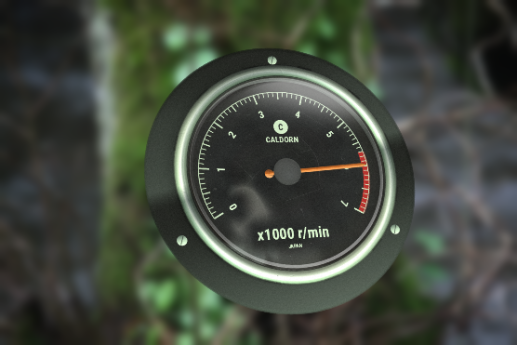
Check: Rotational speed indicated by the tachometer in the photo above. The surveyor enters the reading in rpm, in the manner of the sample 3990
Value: 6000
